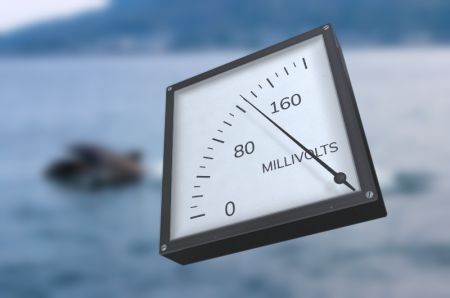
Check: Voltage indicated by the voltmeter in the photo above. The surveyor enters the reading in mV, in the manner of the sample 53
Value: 130
